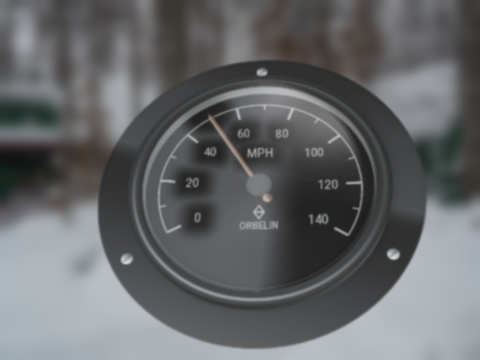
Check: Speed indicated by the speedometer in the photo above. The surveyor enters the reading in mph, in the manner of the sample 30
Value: 50
